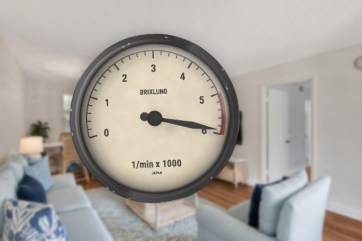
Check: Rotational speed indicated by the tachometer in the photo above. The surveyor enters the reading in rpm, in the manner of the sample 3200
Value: 5900
